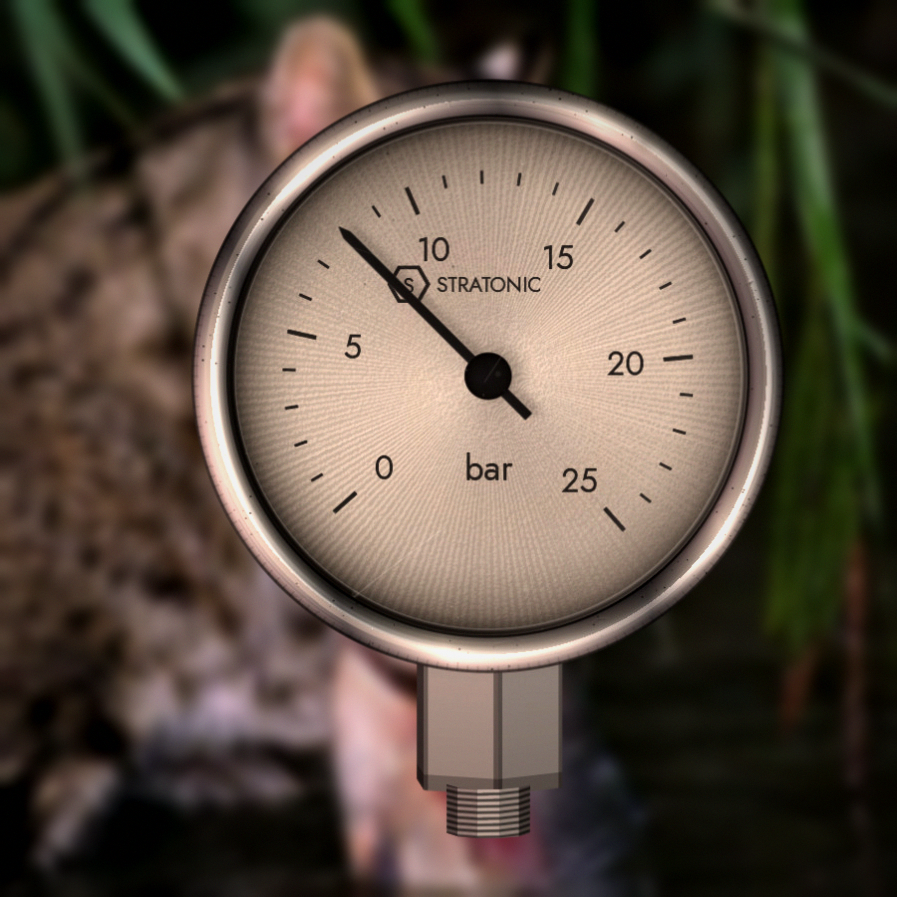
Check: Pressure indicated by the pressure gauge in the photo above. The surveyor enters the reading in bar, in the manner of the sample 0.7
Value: 8
